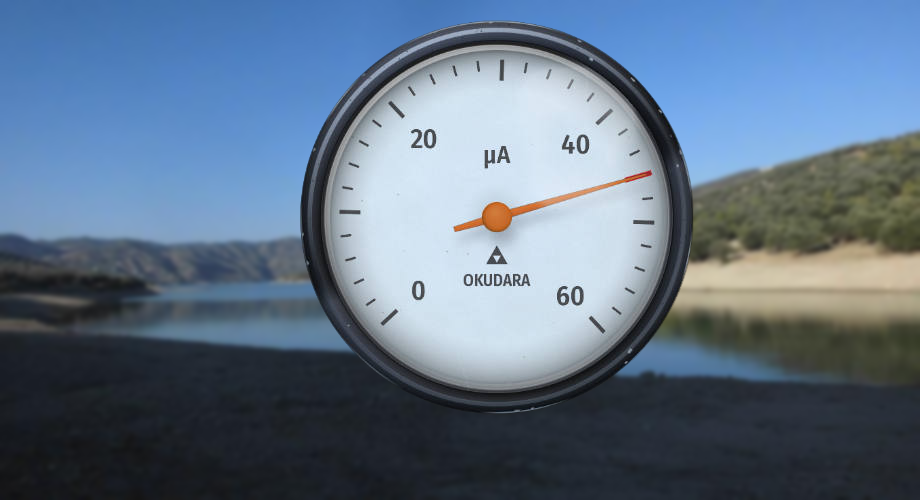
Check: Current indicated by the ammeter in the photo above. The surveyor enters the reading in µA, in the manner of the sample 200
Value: 46
